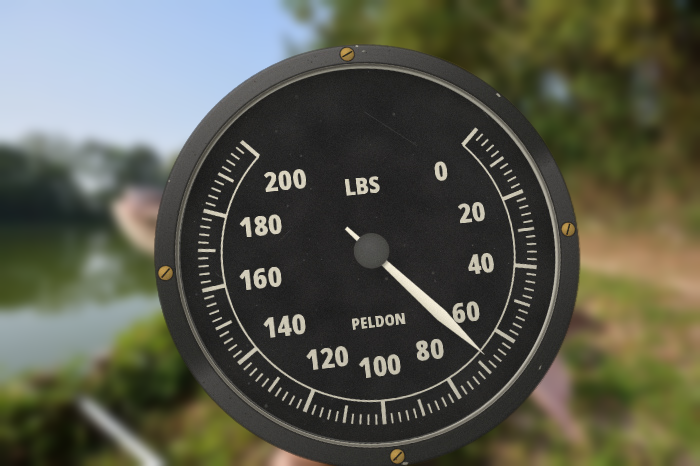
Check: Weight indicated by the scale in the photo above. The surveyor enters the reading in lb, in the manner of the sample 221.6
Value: 68
